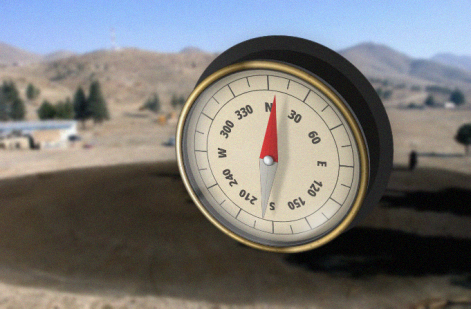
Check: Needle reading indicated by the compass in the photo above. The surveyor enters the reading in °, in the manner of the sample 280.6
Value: 7.5
